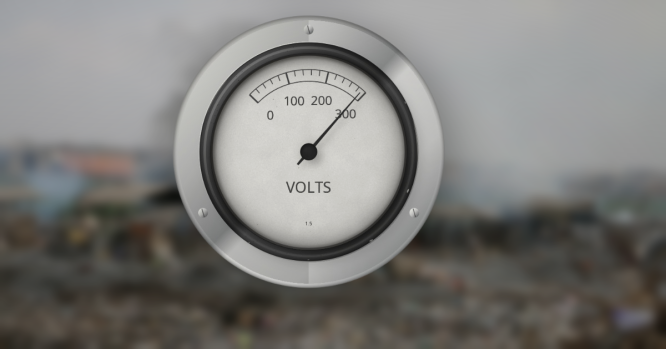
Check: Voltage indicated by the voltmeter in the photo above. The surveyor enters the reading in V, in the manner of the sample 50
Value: 290
